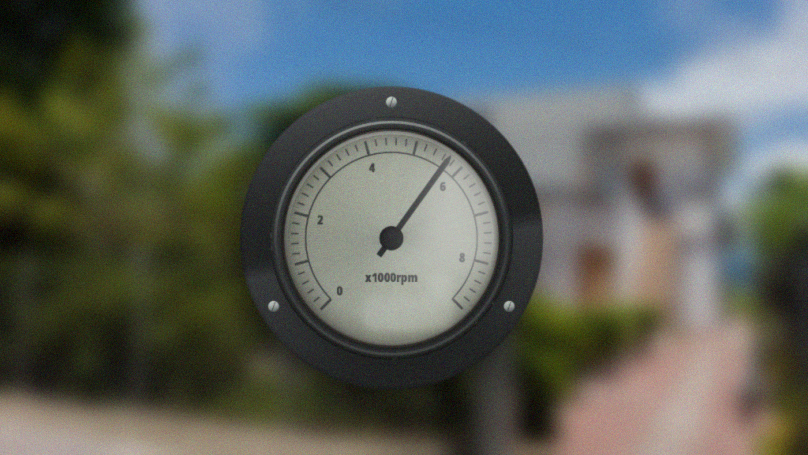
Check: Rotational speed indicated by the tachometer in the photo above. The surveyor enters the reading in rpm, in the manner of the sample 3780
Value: 5700
